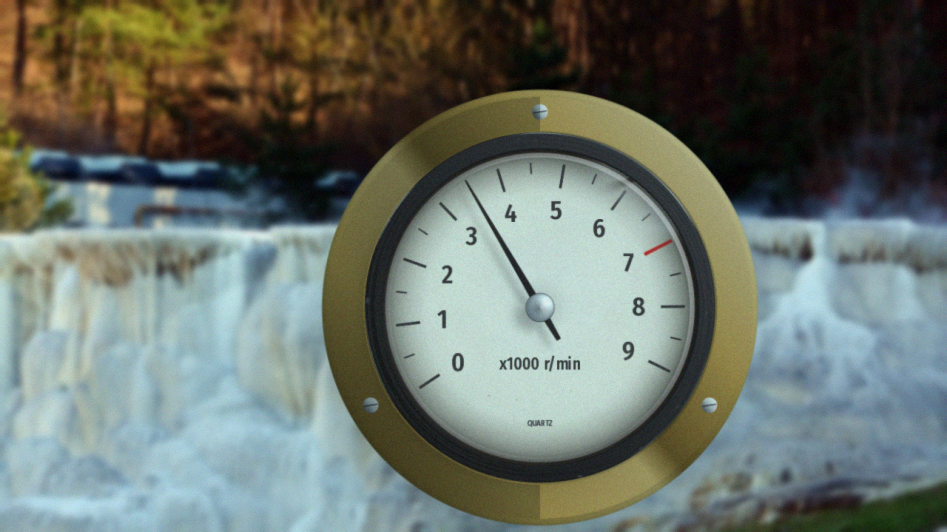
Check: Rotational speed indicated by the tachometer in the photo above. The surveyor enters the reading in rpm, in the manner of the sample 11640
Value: 3500
